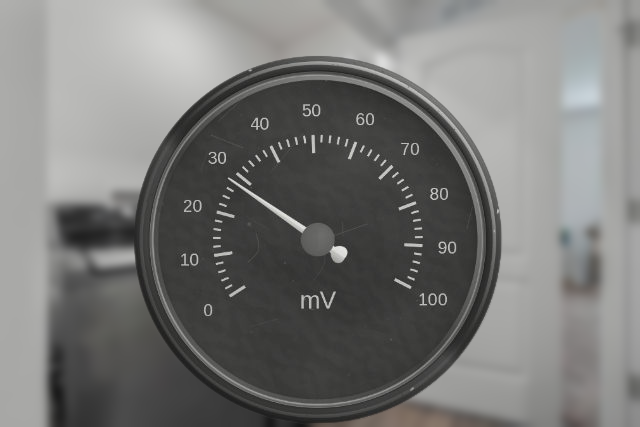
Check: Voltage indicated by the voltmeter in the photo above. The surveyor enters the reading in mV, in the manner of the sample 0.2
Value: 28
